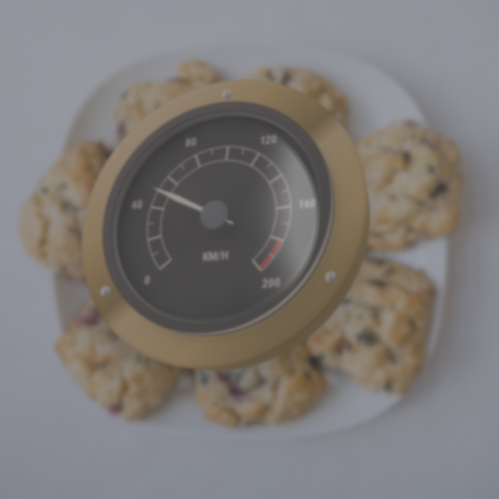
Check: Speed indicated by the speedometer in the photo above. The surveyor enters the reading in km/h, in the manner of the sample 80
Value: 50
